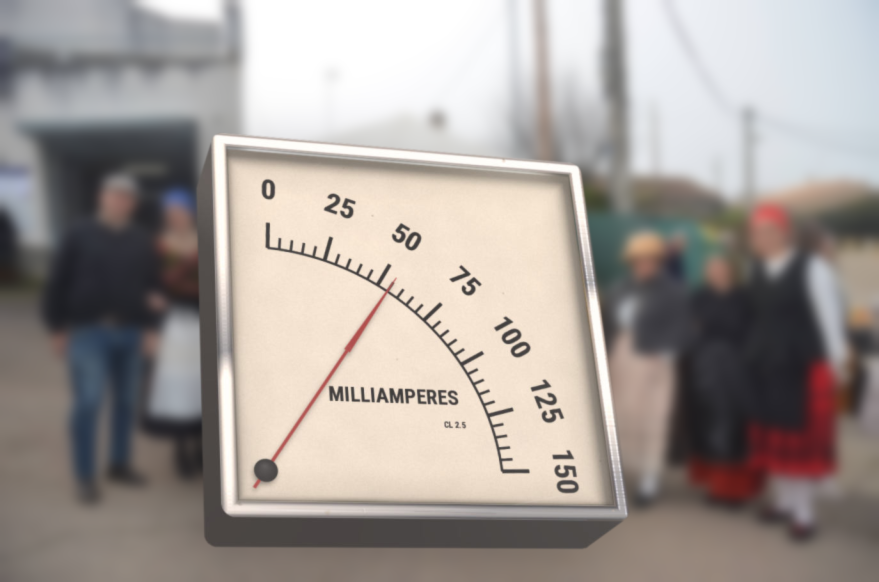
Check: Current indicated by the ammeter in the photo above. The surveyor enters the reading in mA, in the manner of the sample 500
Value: 55
